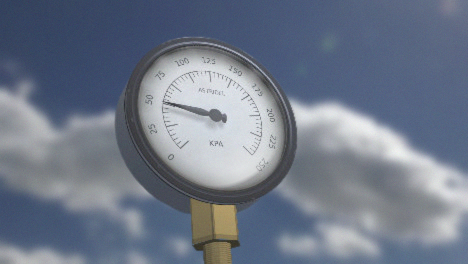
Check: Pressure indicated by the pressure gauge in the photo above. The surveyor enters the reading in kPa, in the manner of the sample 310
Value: 50
